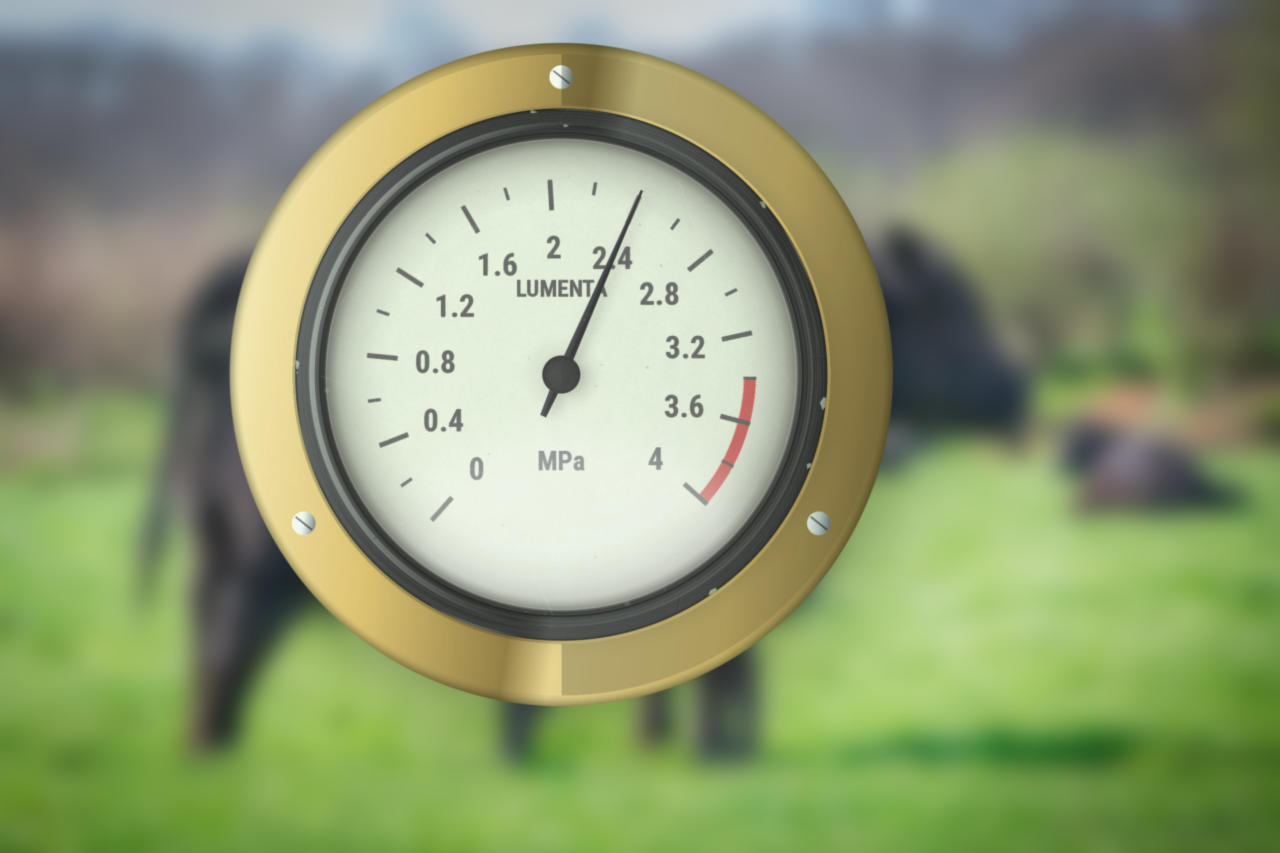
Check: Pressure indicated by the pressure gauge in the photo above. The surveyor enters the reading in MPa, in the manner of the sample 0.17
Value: 2.4
